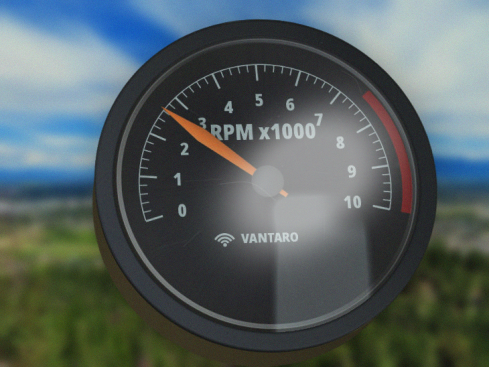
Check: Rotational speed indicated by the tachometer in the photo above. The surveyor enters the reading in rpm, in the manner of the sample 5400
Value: 2600
